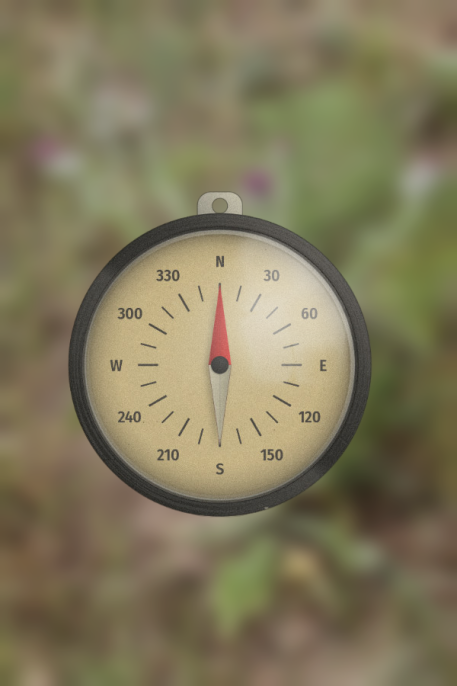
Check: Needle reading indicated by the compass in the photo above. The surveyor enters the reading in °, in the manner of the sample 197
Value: 0
